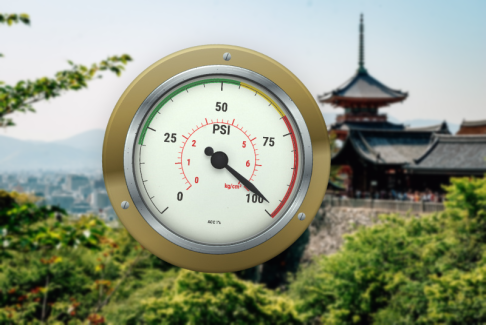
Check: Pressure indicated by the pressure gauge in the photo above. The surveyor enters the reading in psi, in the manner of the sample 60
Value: 97.5
